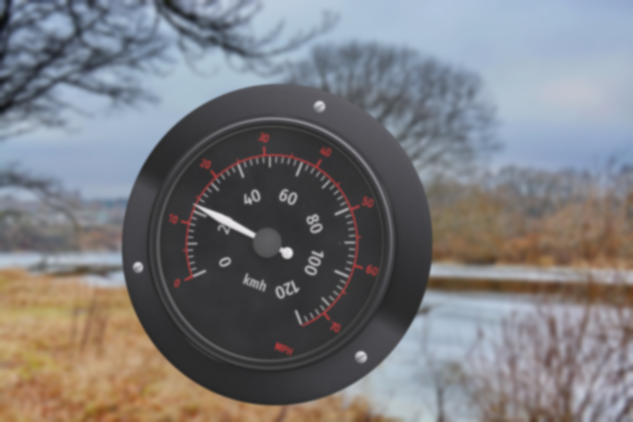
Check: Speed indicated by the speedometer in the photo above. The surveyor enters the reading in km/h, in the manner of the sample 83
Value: 22
